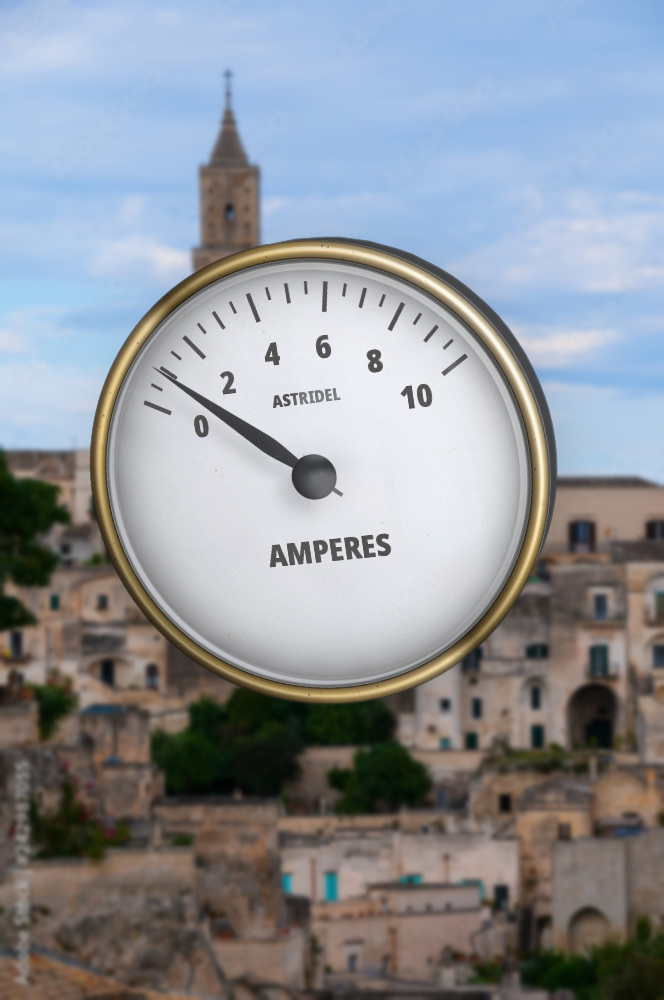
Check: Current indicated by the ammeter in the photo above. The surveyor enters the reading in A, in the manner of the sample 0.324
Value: 1
